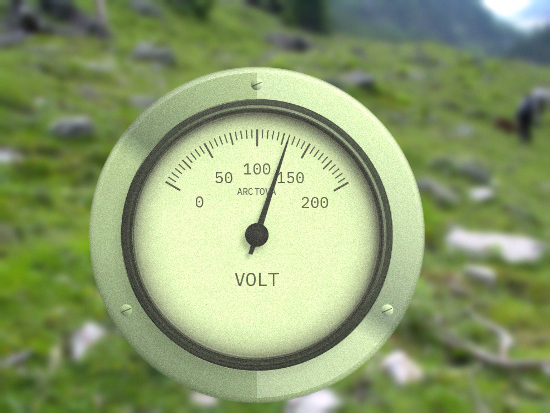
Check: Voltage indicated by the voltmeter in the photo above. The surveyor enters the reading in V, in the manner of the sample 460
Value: 130
